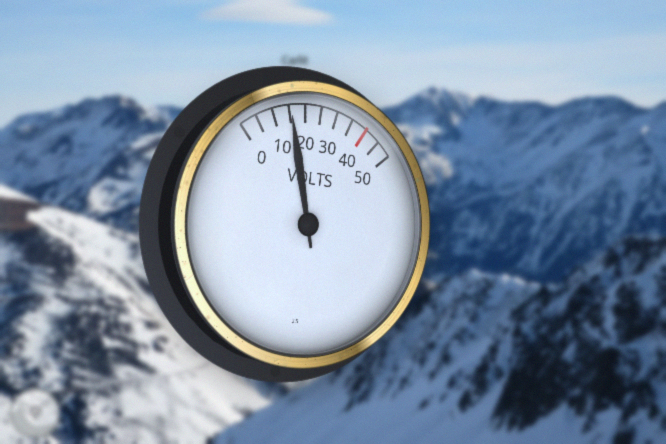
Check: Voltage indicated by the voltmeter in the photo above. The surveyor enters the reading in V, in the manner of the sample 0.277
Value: 15
